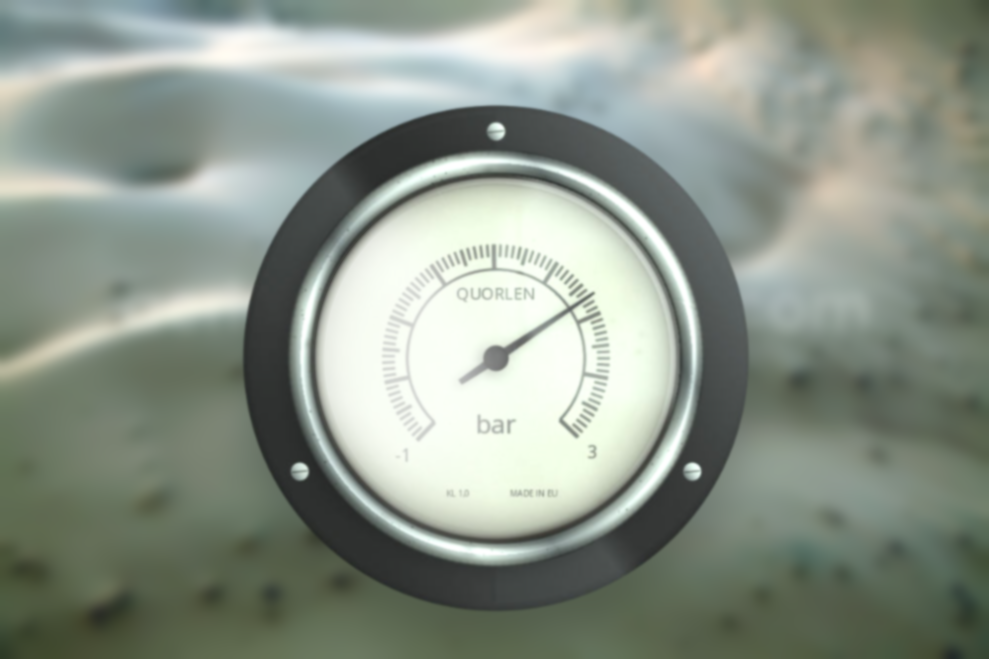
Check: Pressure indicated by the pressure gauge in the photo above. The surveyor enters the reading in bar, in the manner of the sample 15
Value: 1.85
